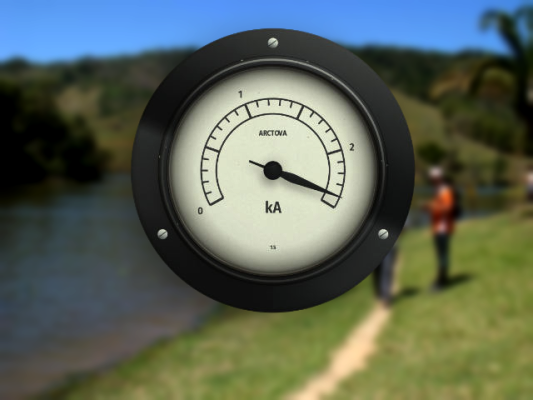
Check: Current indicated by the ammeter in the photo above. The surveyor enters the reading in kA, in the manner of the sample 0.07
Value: 2.4
